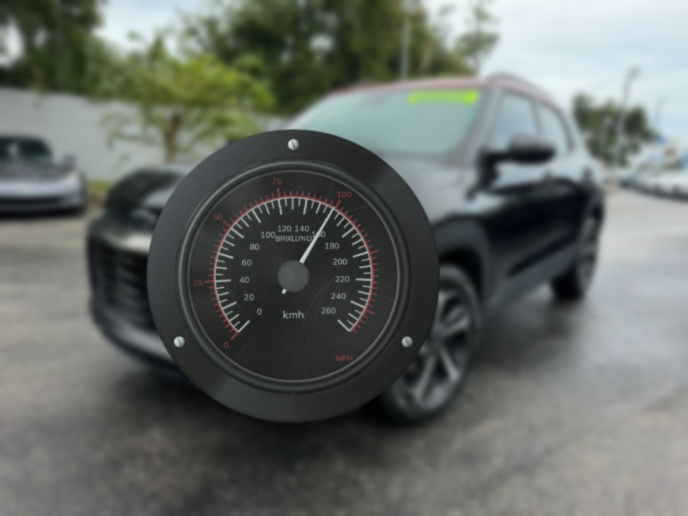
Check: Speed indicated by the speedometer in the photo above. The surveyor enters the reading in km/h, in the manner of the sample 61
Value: 160
